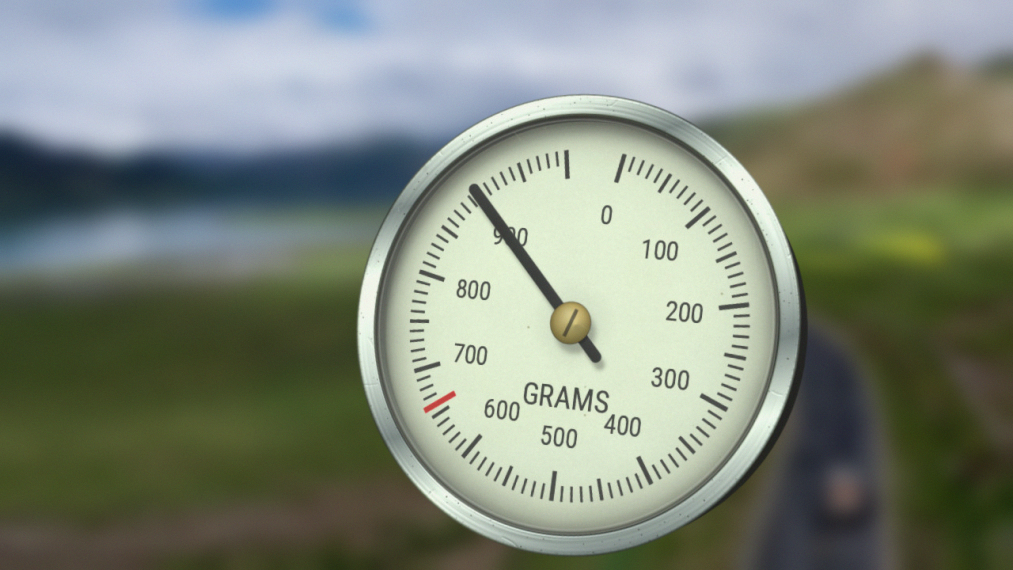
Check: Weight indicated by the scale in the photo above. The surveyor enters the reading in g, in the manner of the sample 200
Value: 900
